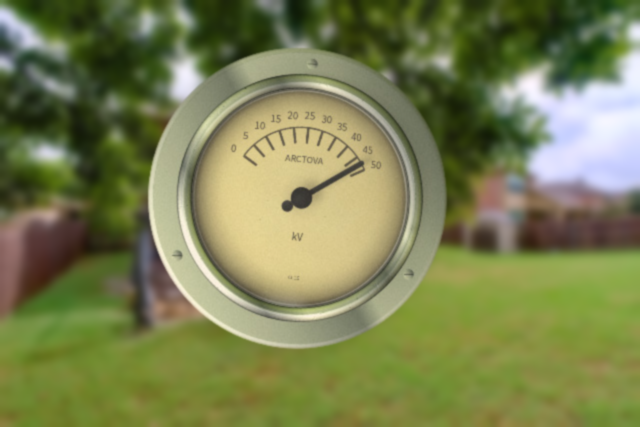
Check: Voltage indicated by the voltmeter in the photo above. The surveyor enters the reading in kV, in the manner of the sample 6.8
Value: 47.5
